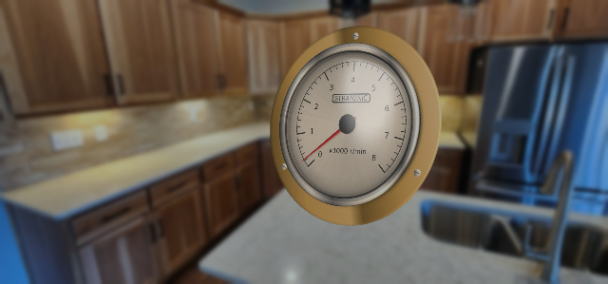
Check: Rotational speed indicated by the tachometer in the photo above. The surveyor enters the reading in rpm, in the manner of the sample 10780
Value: 200
